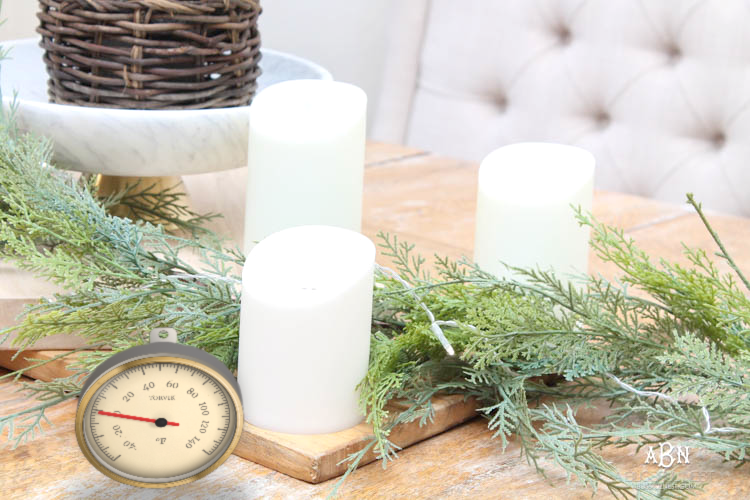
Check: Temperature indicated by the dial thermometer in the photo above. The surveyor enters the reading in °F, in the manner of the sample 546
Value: 0
